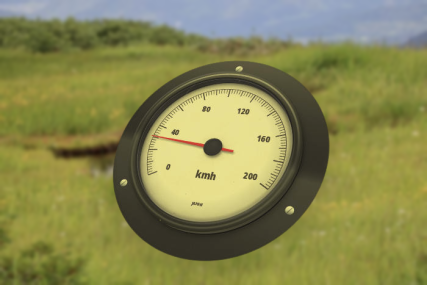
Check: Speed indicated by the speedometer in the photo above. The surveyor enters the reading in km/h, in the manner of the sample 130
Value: 30
